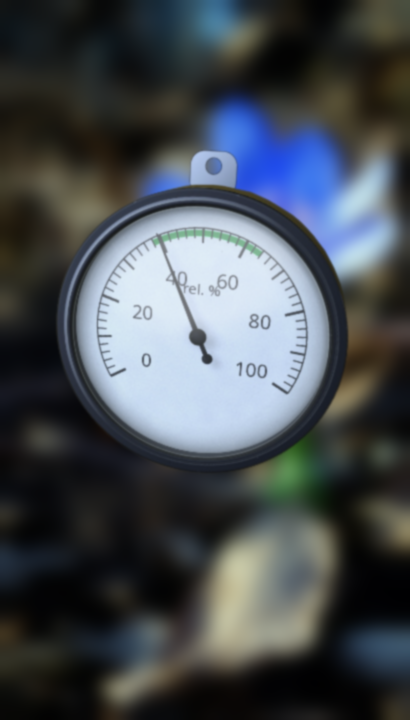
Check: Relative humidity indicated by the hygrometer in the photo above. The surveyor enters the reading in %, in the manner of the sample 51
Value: 40
